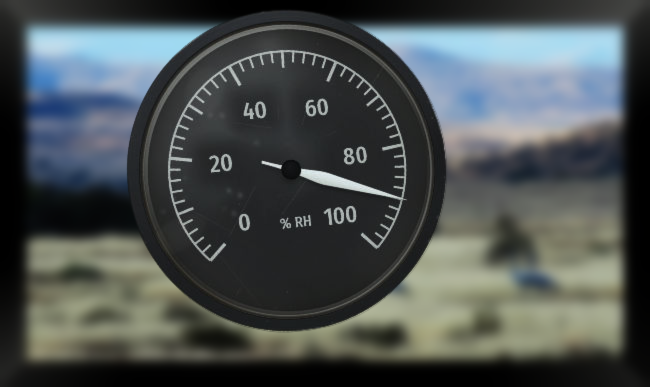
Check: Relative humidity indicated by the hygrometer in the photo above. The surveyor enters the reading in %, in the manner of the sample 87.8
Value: 90
